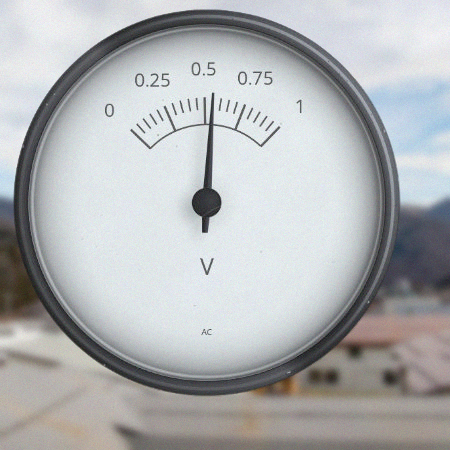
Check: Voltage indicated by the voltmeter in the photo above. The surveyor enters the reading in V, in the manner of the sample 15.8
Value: 0.55
